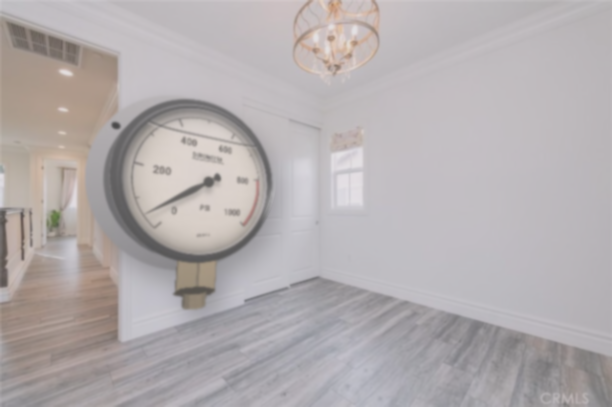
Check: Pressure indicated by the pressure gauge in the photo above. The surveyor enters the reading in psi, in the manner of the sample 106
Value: 50
